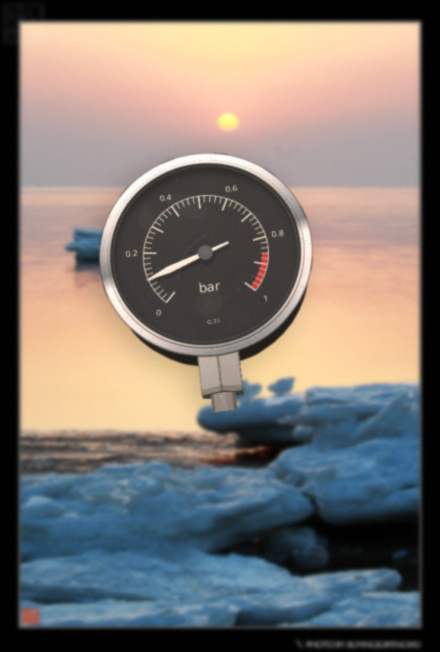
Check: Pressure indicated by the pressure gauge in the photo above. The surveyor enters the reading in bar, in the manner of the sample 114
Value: 0.1
